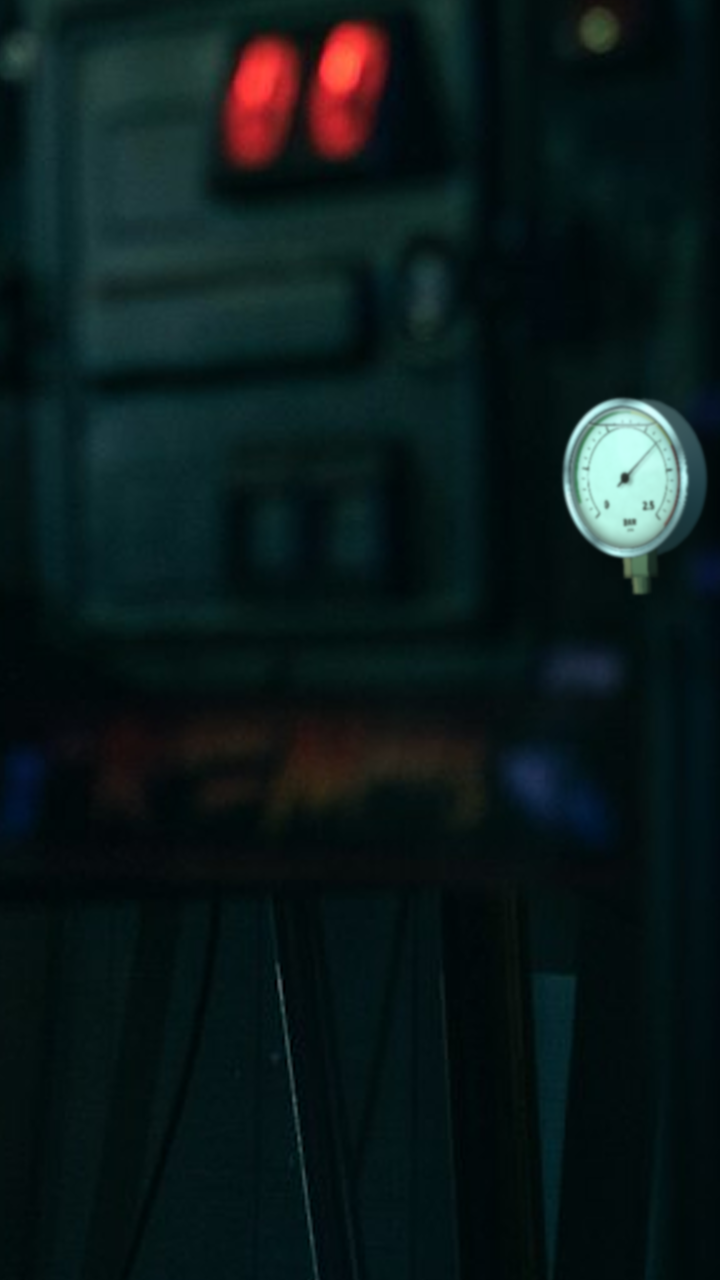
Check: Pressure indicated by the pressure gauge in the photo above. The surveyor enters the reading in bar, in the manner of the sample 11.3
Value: 1.7
